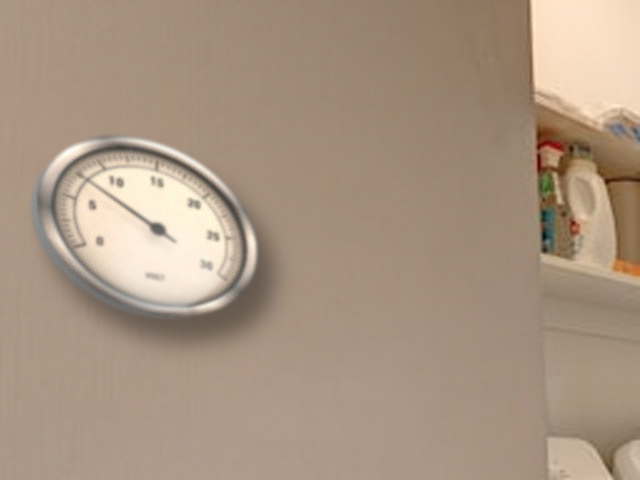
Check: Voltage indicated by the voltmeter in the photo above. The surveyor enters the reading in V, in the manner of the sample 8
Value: 7.5
